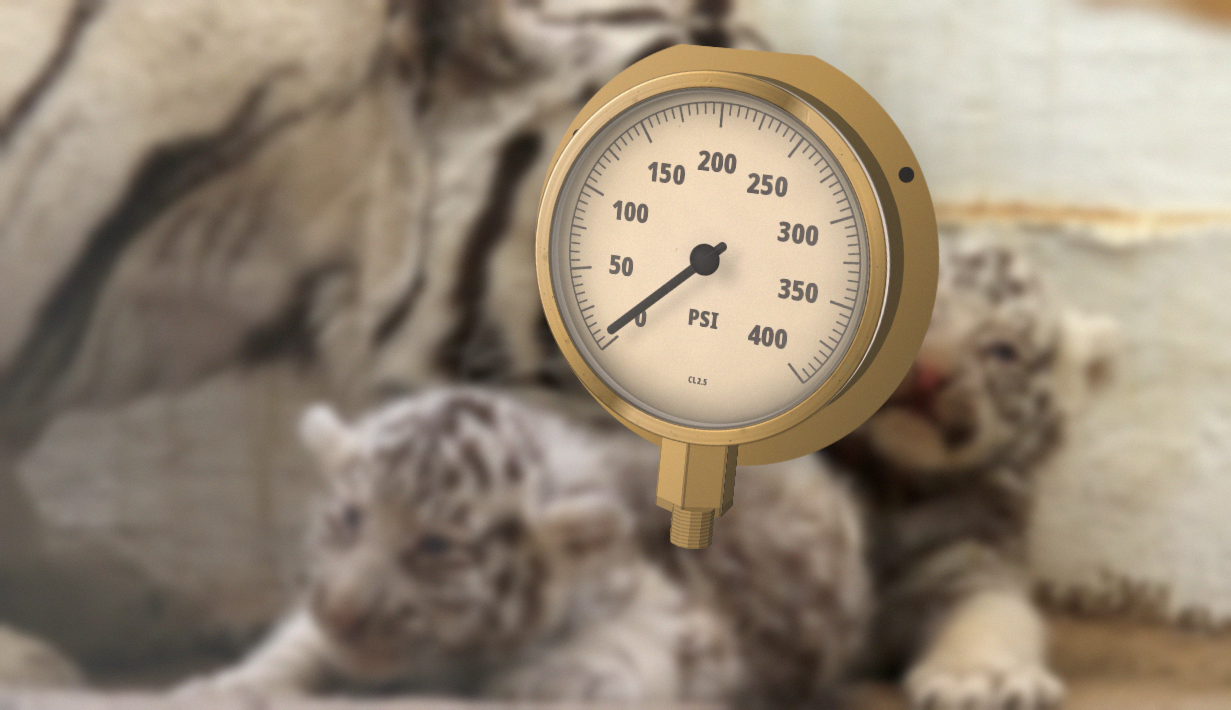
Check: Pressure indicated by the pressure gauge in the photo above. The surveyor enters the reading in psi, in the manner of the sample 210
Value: 5
